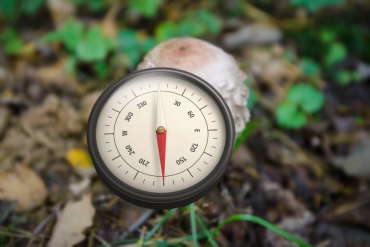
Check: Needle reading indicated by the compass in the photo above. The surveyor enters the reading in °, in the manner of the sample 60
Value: 180
